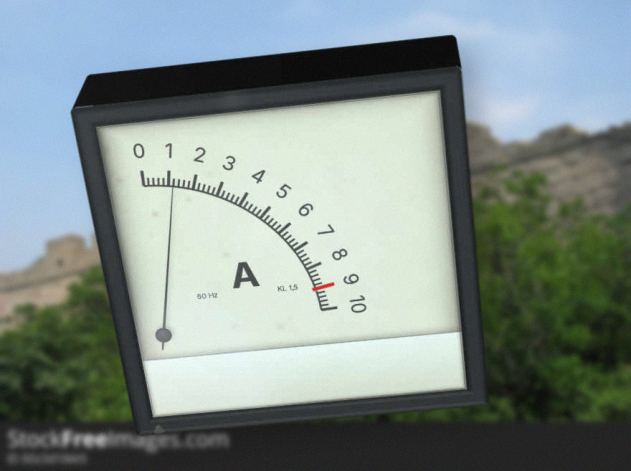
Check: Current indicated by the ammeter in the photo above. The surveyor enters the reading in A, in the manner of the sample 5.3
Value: 1.2
